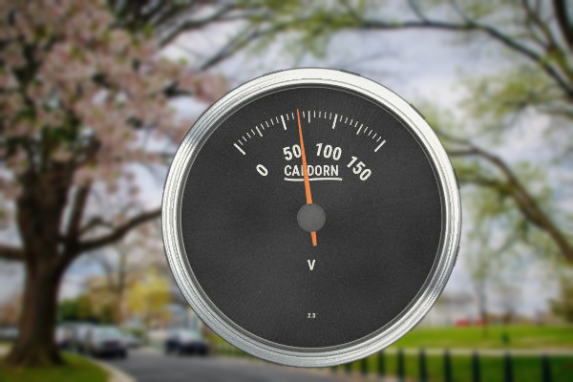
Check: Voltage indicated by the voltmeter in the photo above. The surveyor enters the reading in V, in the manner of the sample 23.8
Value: 65
